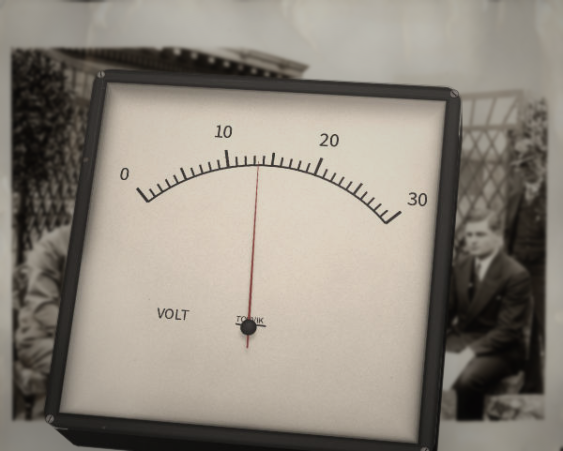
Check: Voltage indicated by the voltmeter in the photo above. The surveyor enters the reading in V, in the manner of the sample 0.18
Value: 13.5
